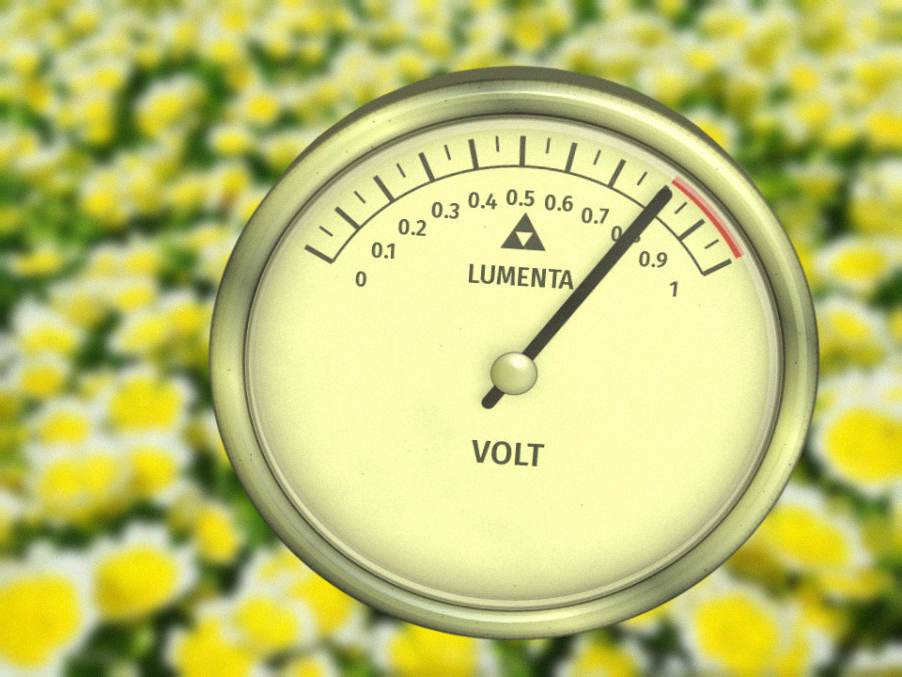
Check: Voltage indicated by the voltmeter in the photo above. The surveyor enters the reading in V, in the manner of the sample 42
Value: 0.8
